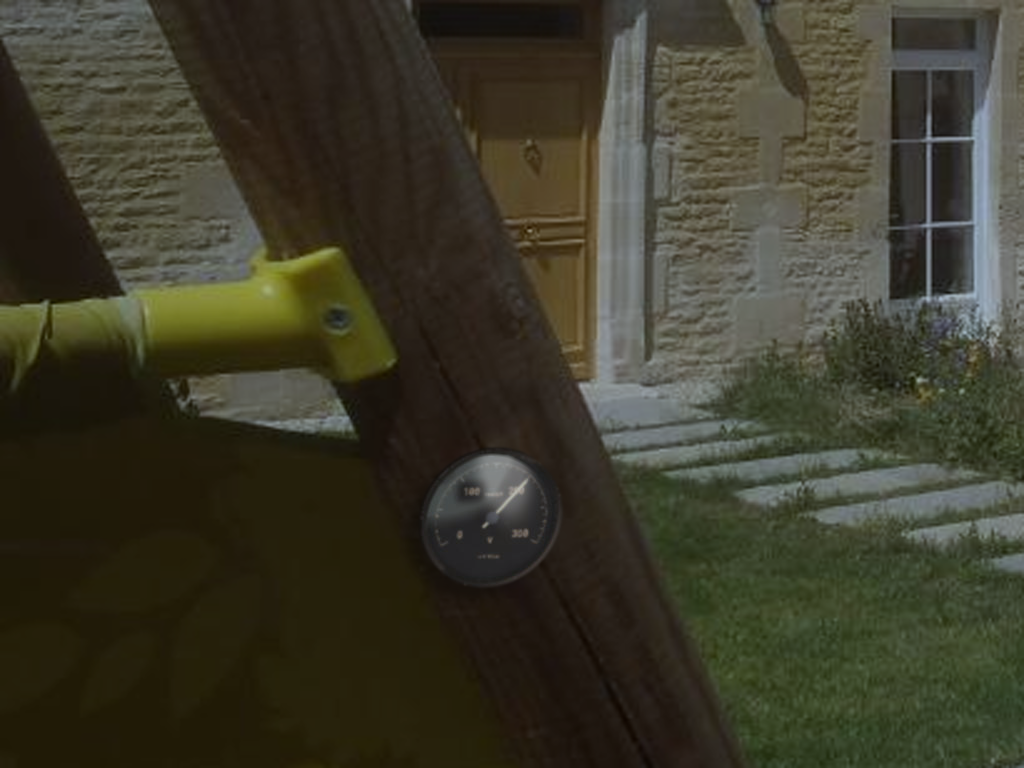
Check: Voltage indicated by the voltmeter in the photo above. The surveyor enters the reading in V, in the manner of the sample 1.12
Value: 200
